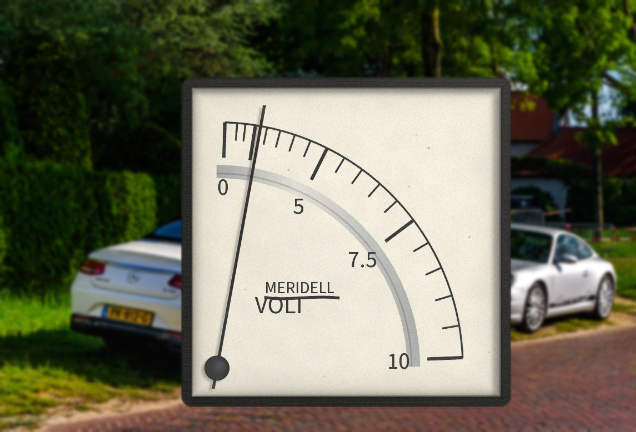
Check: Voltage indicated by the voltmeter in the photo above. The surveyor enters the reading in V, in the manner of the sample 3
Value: 2.75
